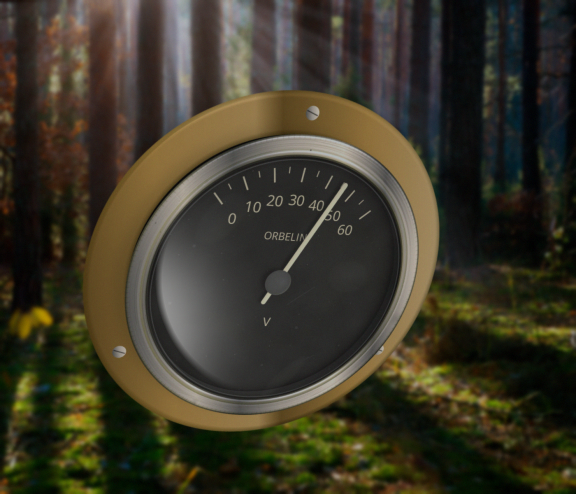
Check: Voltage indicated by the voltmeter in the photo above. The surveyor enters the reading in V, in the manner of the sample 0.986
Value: 45
